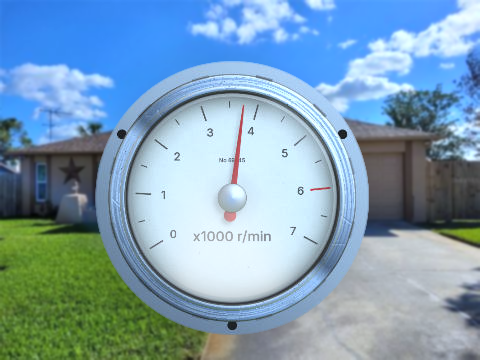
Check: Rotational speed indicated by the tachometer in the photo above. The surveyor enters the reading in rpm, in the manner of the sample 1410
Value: 3750
